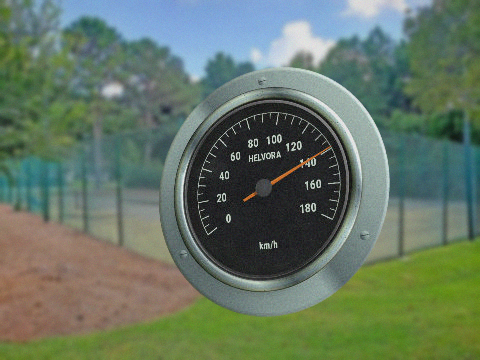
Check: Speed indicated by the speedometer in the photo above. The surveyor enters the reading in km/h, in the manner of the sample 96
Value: 140
